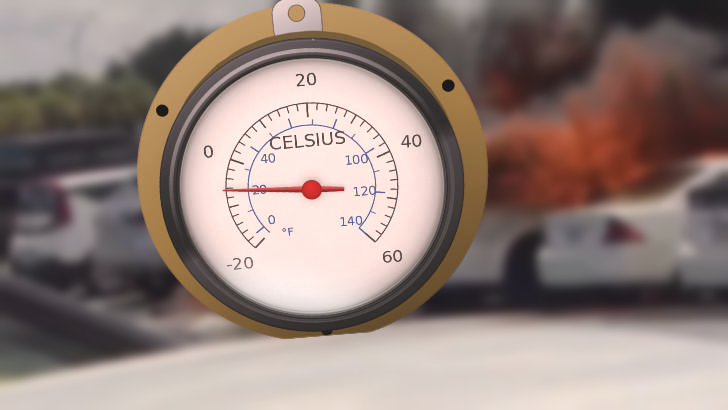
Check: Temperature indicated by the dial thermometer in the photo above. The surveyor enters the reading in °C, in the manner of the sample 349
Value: -6
